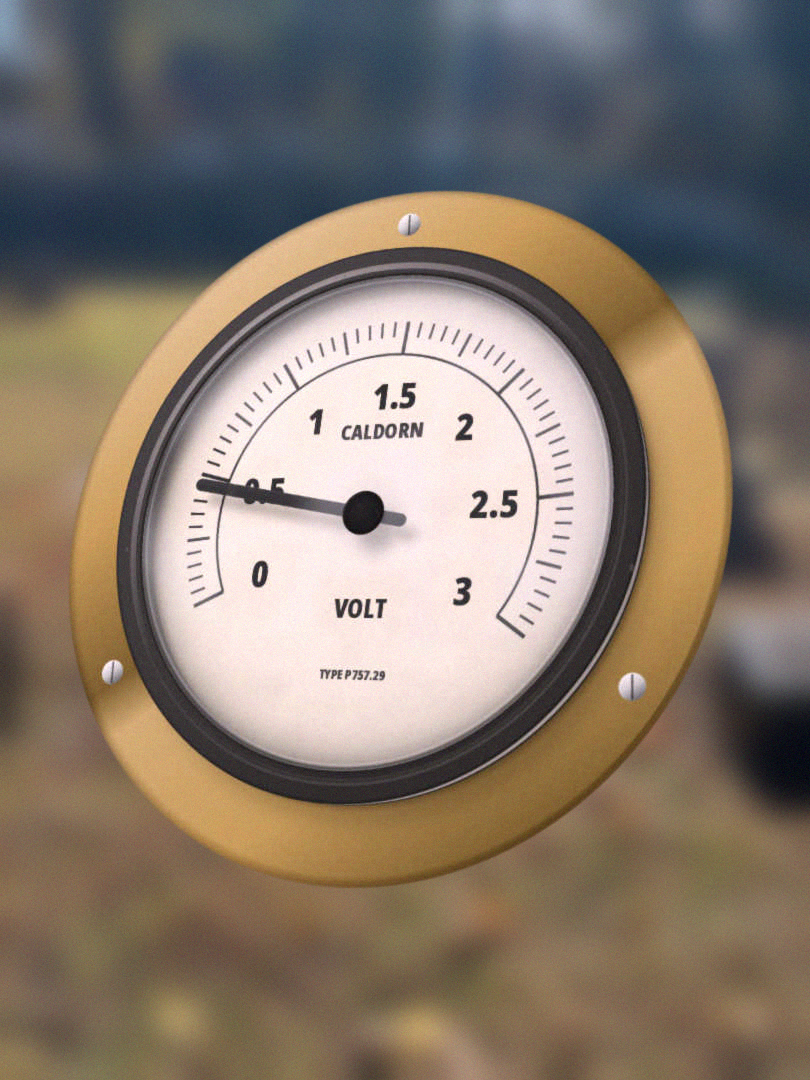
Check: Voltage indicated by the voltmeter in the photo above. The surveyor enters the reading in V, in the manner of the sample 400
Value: 0.45
